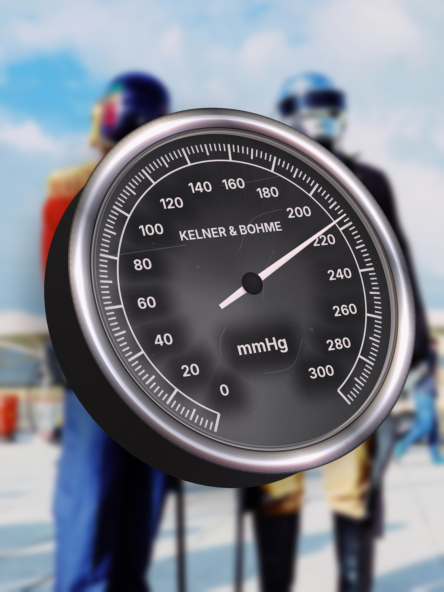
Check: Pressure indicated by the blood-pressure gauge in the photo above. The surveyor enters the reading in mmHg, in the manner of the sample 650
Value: 216
